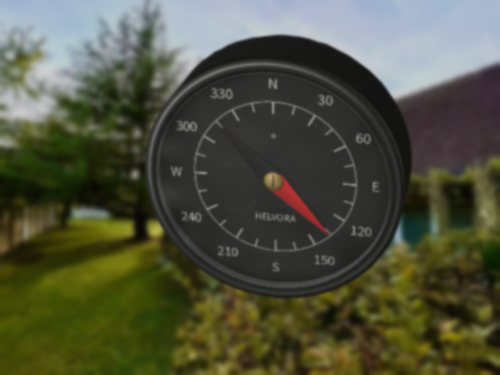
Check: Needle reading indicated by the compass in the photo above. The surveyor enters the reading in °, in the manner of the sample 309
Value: 135
